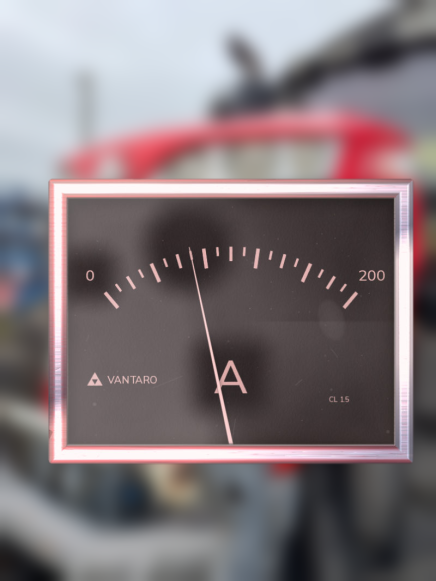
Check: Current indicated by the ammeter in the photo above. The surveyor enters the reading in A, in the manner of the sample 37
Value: 70
